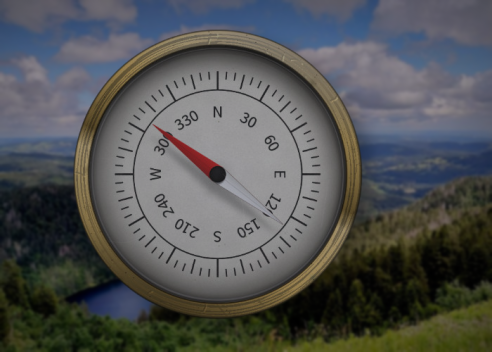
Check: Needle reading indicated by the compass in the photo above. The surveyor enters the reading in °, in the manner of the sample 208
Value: 307.5
